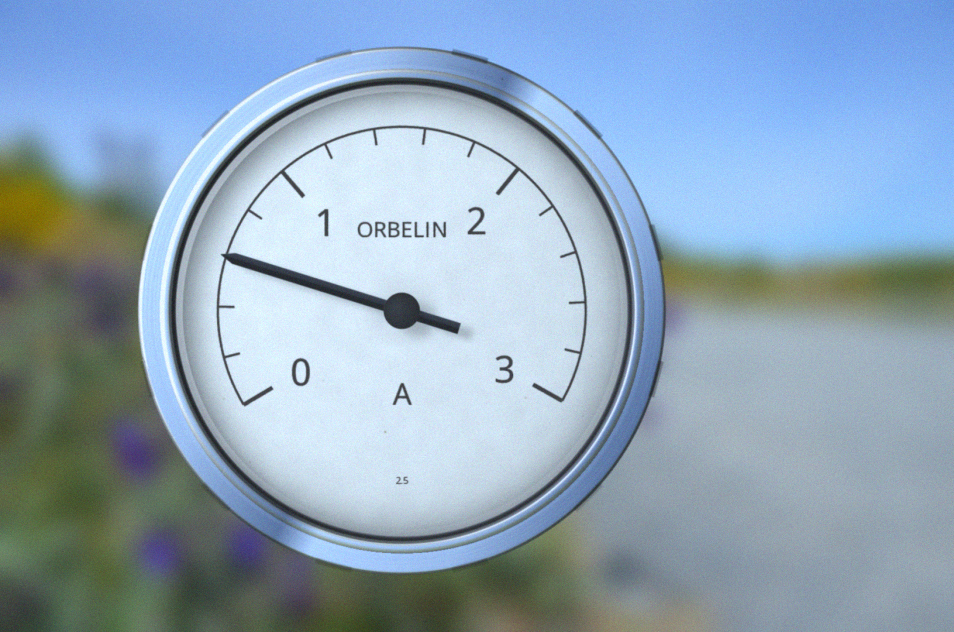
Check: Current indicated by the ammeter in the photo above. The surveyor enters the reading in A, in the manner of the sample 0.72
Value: 0.6
